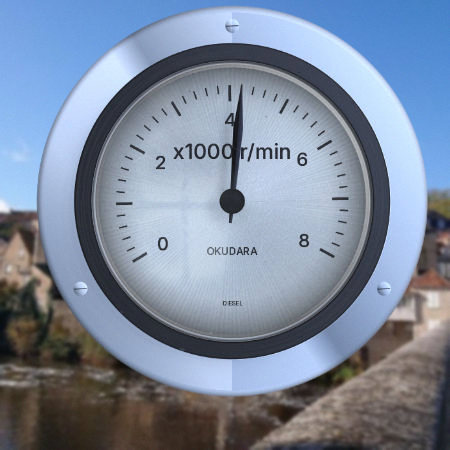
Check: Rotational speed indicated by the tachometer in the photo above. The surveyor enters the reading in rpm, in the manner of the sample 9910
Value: 4200
